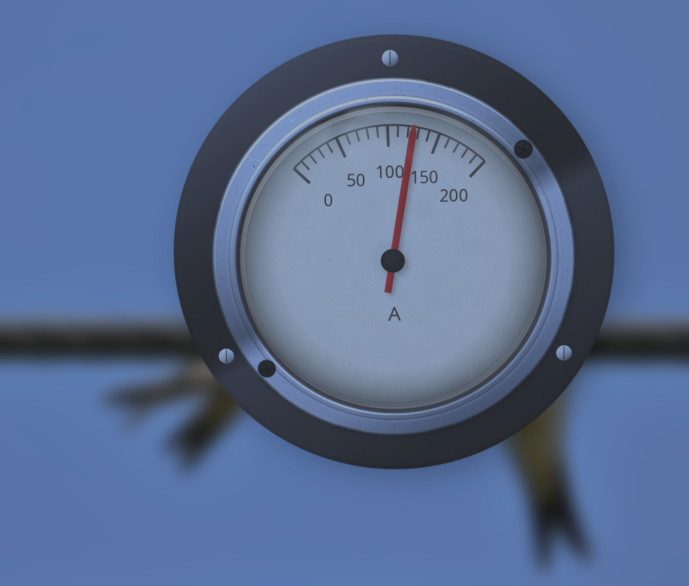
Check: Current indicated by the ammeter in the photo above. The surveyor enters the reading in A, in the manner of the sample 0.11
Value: 125
